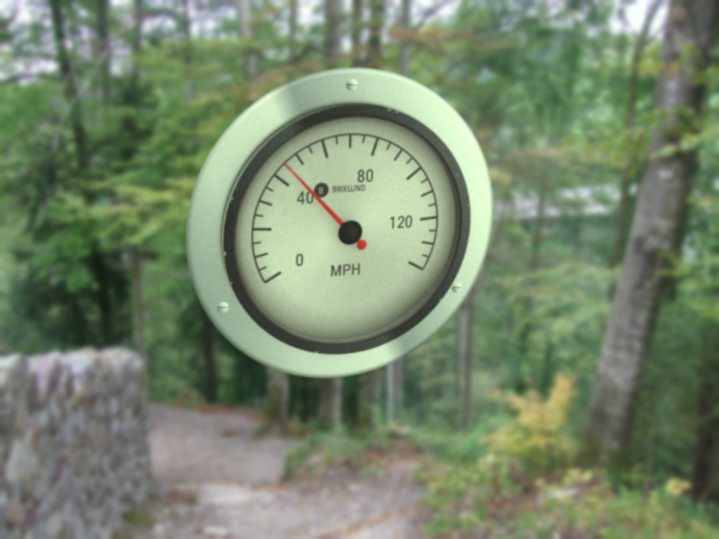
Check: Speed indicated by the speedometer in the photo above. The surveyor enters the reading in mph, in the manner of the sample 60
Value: 45
